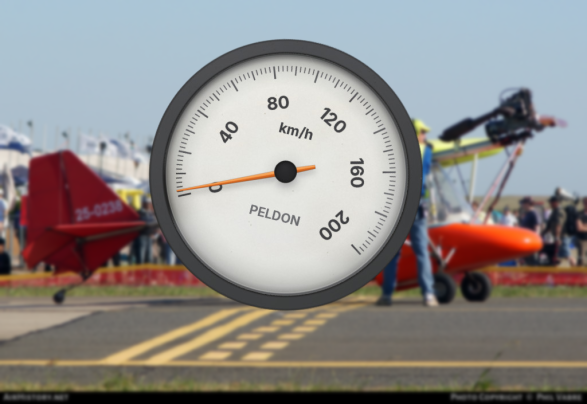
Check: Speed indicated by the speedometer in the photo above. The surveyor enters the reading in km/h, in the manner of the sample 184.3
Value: 2
